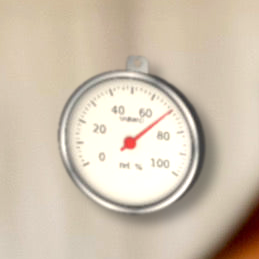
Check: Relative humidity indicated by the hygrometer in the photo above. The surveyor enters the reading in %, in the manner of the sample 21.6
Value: 70
